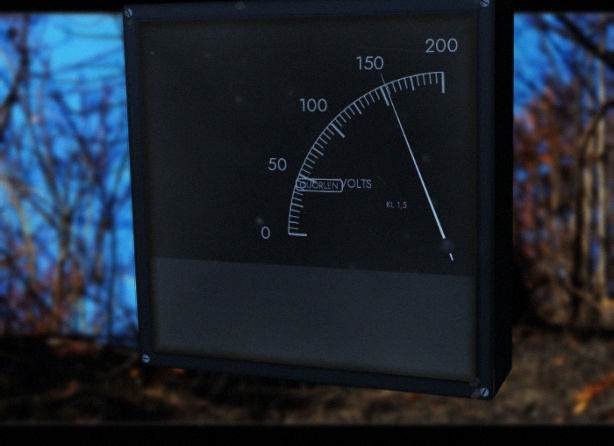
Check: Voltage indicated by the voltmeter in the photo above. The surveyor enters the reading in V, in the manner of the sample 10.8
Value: 155
